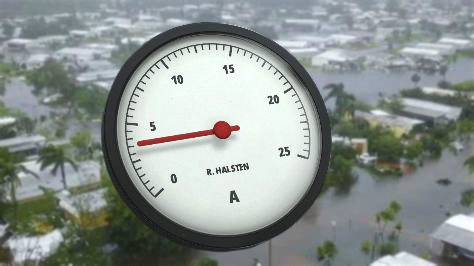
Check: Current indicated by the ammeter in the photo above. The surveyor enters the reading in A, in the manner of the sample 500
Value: 3.5
